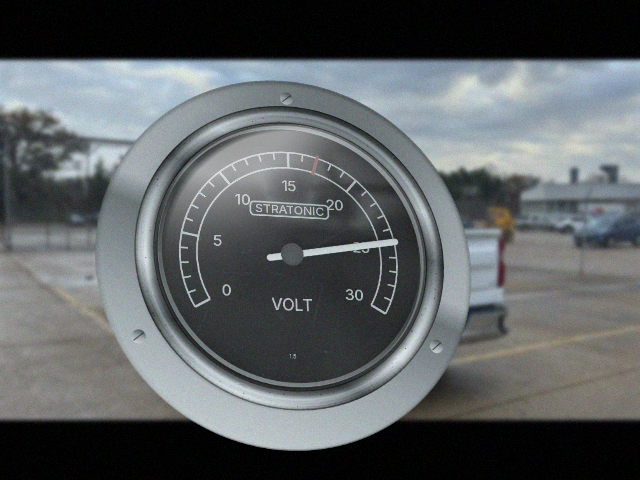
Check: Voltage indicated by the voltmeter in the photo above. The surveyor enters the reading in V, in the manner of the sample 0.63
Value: 25
